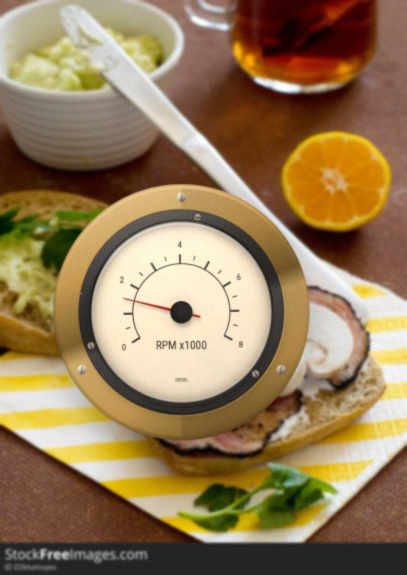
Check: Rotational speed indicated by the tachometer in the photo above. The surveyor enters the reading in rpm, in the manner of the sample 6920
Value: 1500
